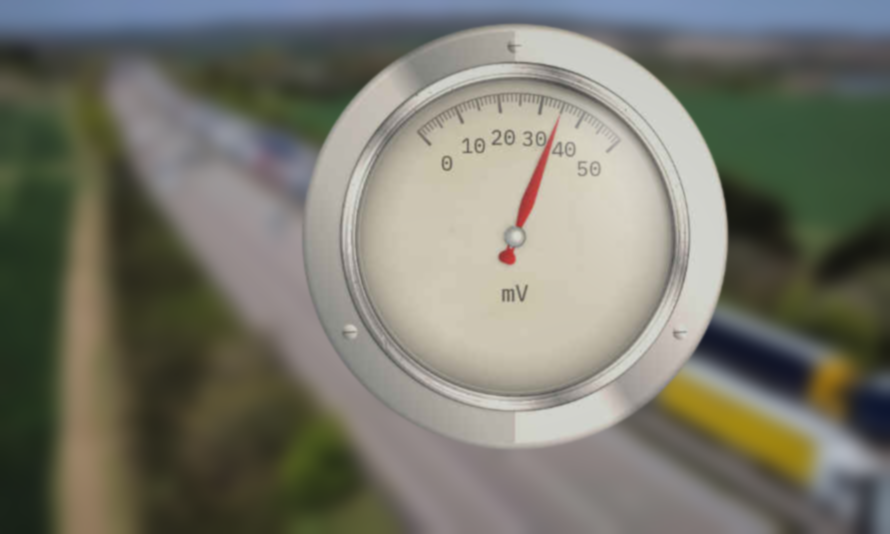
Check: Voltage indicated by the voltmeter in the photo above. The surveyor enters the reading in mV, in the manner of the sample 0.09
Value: 35
